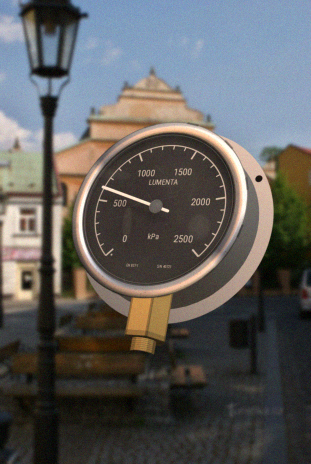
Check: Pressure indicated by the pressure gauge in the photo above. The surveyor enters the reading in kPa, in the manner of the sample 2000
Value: 600
